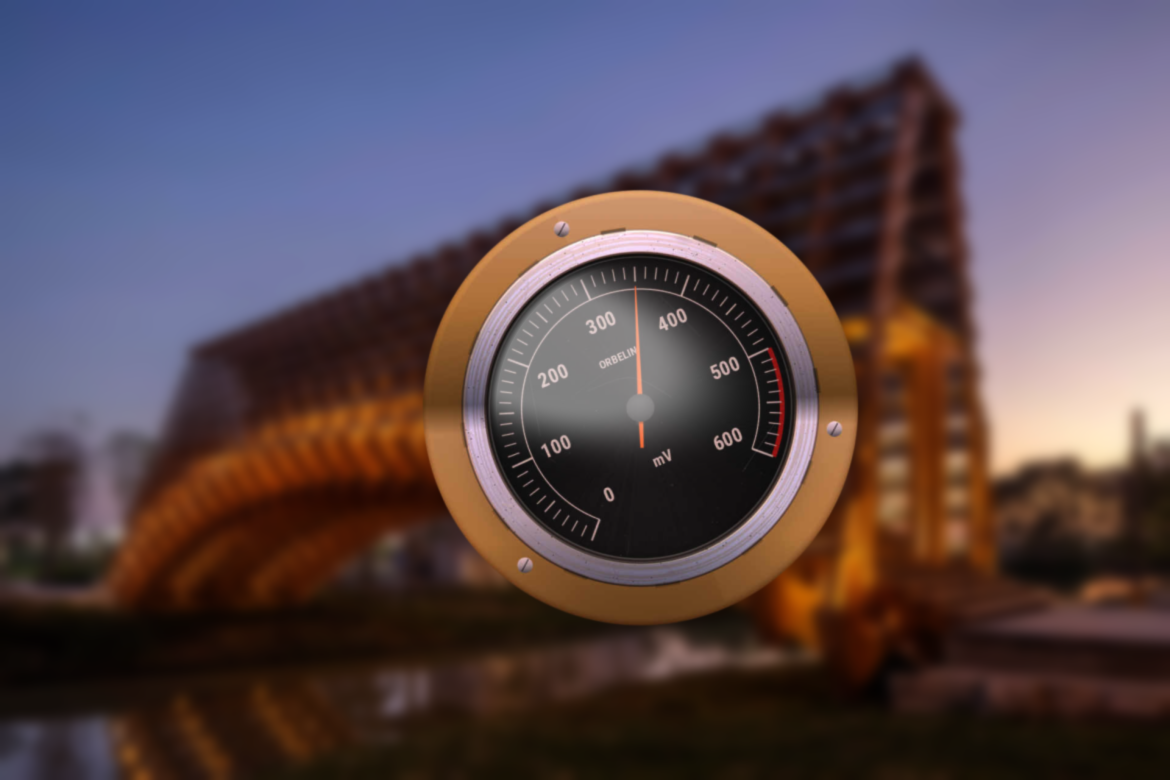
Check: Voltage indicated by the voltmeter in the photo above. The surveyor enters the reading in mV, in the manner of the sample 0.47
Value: 350
